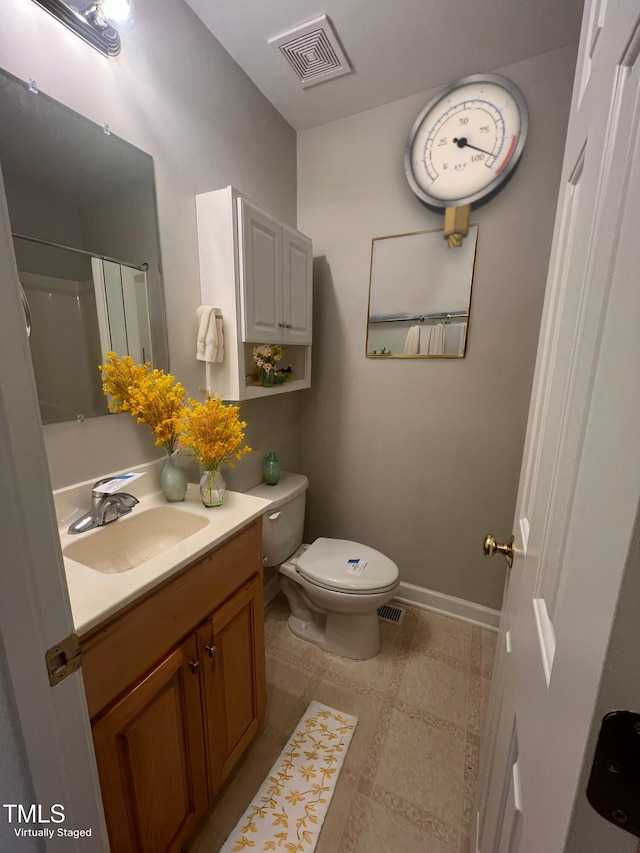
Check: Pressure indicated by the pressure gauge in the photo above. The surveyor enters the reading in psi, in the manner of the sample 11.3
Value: 95
